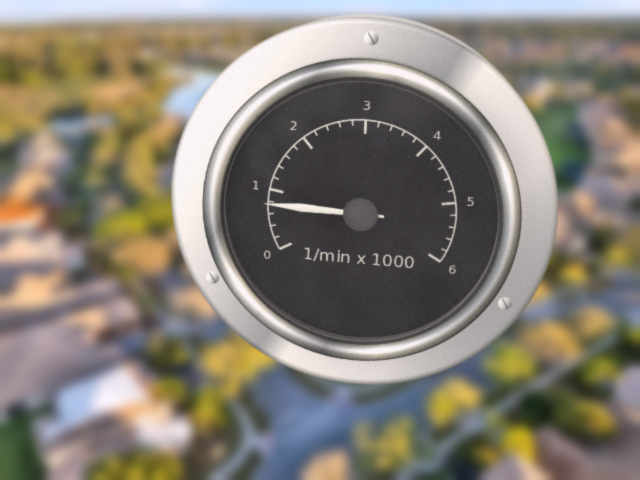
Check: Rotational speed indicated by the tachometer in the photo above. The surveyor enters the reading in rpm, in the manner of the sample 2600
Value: 800
